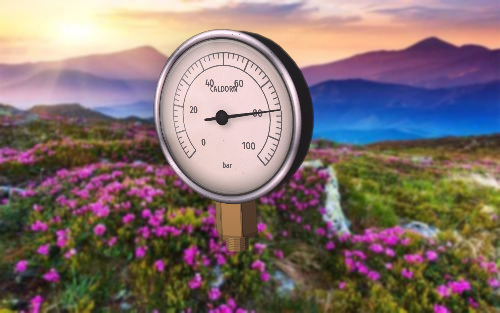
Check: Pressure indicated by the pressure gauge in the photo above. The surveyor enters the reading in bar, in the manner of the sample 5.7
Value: 80
